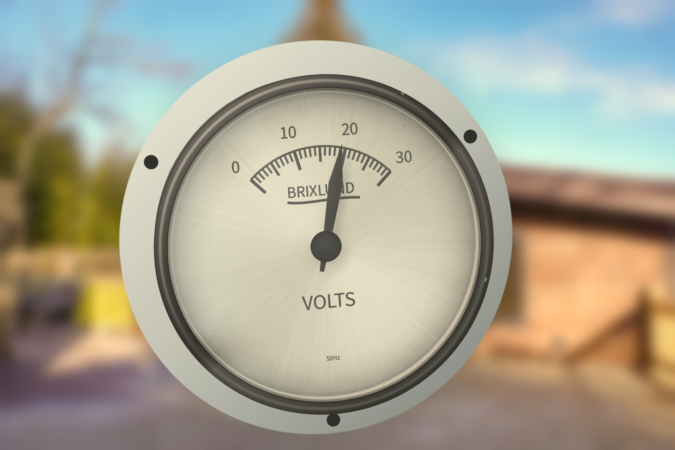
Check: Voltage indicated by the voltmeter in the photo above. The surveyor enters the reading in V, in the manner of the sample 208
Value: 19
